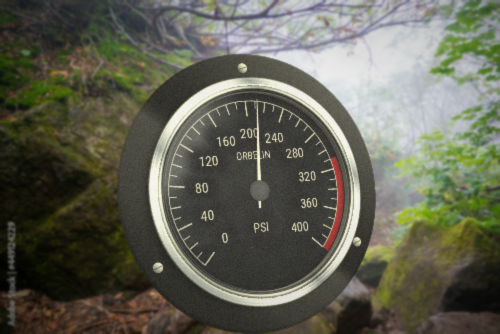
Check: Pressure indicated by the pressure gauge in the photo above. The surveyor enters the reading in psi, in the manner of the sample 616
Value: 210
